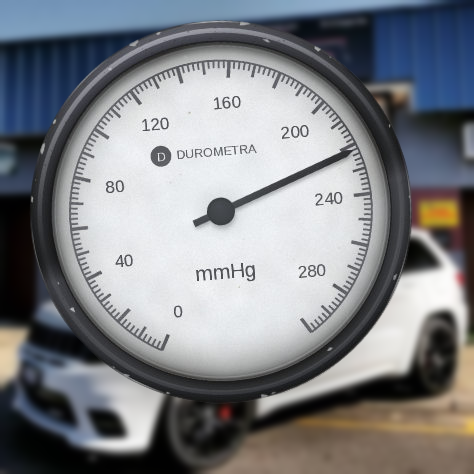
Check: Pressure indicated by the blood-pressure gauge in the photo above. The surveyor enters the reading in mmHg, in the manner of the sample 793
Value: 222
